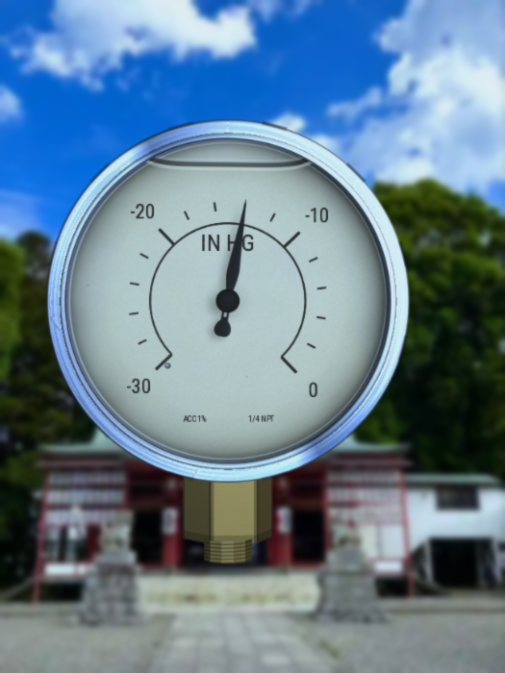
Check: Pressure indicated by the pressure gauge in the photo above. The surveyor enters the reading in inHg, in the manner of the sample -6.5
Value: -14
